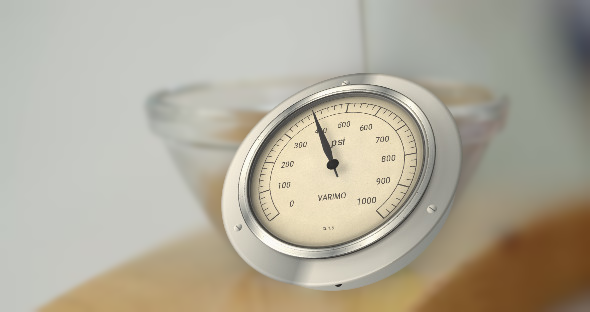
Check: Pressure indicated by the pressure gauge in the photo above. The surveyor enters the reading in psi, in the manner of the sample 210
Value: 400
